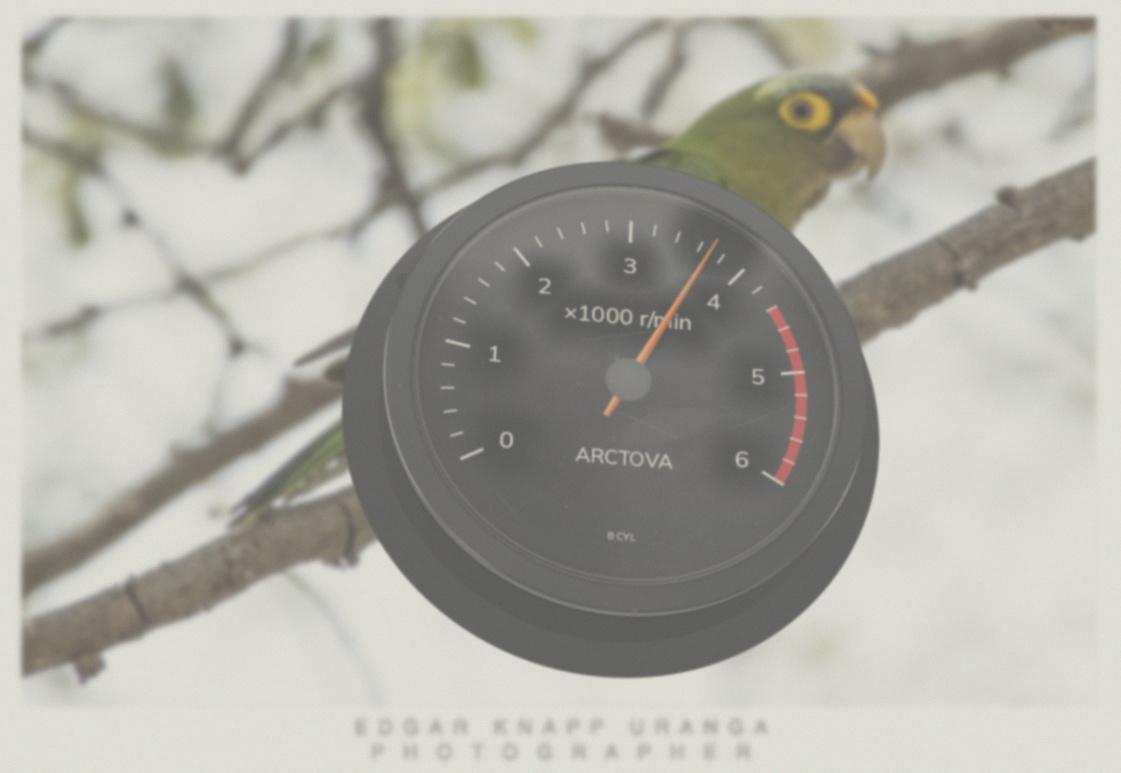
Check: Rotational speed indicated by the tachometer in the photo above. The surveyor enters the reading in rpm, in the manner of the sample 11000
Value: 3700
